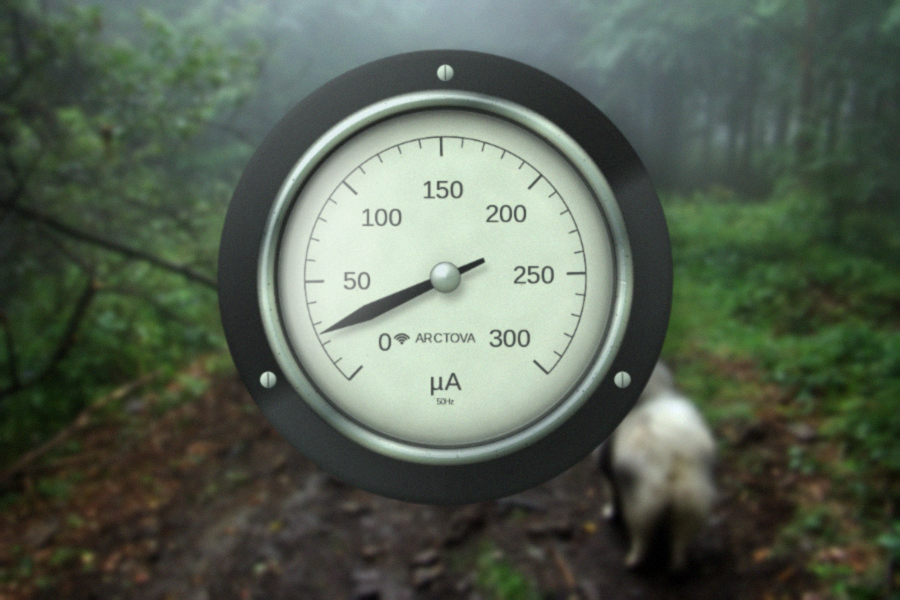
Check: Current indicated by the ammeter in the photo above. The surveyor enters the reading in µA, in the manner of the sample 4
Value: 25
